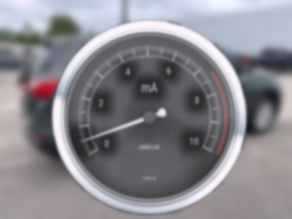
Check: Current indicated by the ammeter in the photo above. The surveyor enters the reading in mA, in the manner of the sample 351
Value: 0.5
